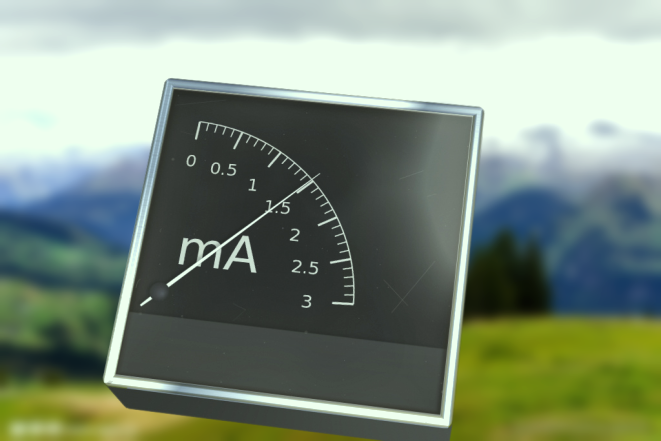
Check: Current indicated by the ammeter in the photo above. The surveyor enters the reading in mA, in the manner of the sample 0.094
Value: 1.5
